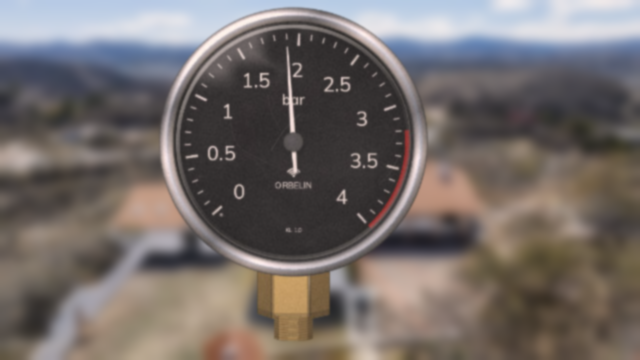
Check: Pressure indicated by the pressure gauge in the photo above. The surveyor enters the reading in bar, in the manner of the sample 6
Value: 1.9
